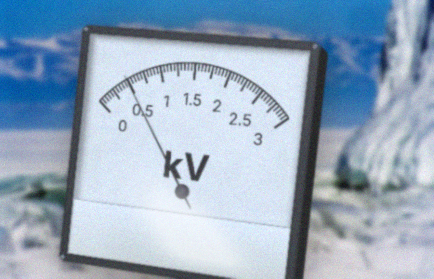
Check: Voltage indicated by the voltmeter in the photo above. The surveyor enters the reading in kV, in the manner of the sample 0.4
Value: 0.5
